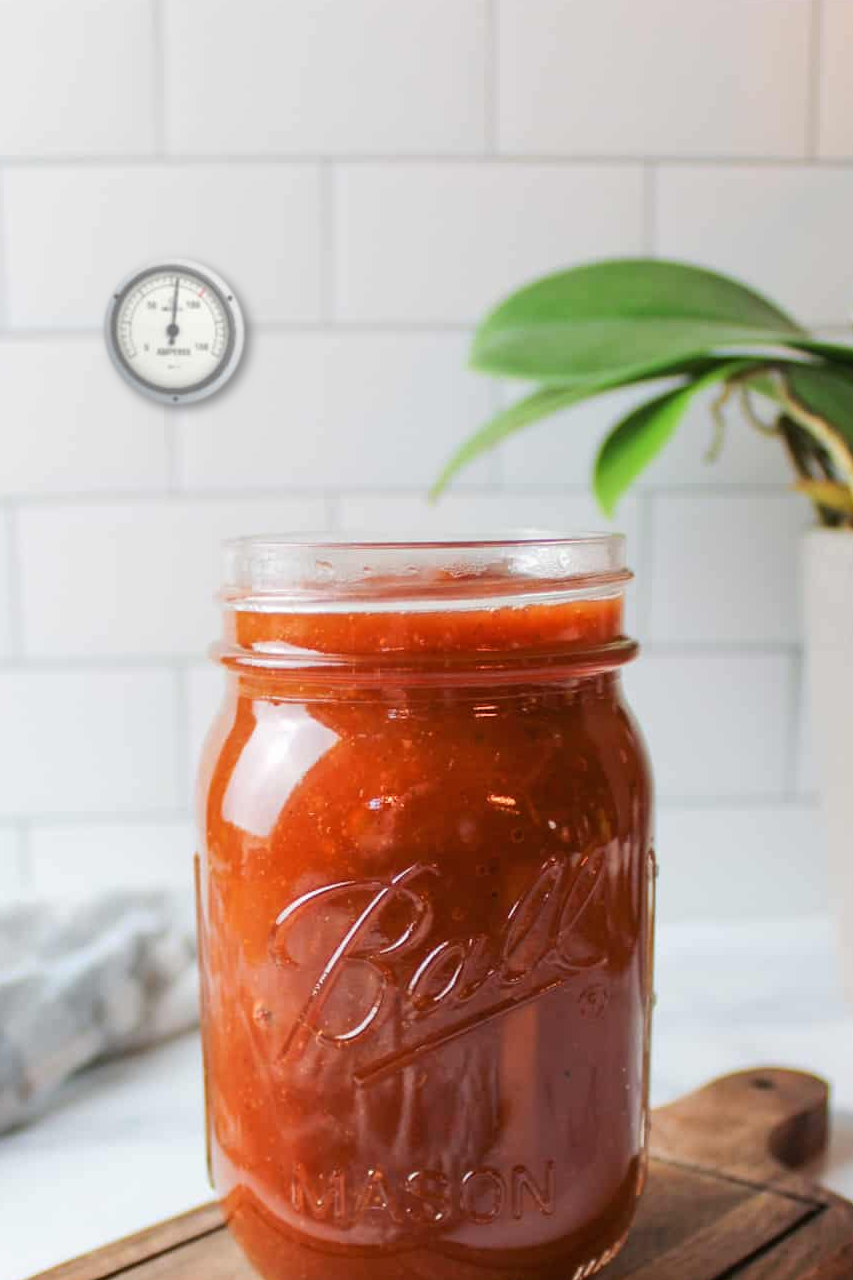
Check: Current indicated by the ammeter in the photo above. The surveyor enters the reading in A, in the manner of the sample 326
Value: 80
